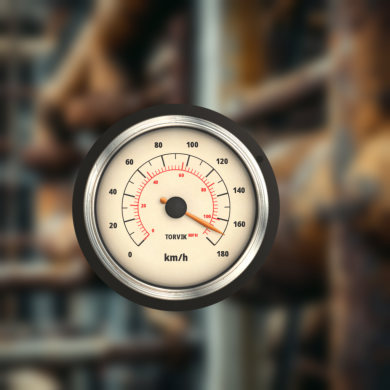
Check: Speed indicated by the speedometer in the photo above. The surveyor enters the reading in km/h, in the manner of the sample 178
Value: 170
